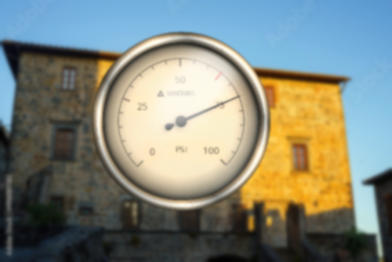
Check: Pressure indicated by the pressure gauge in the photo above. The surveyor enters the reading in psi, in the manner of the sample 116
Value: 75
